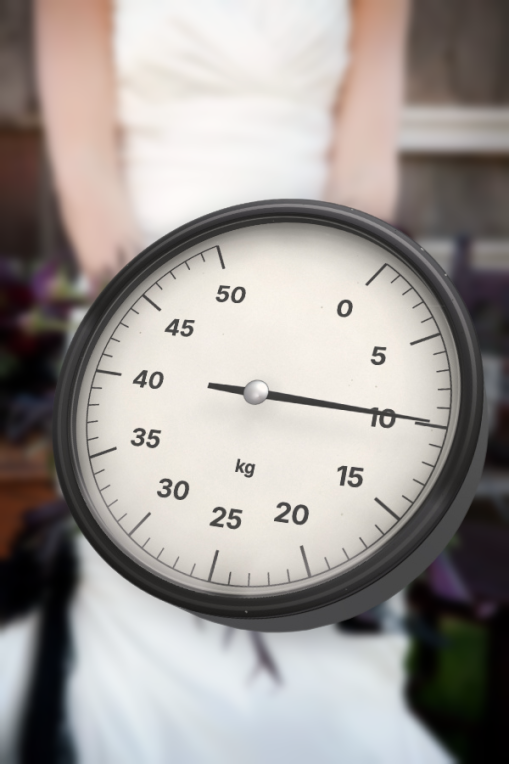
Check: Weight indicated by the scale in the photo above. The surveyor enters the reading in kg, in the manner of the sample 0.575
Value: 10
